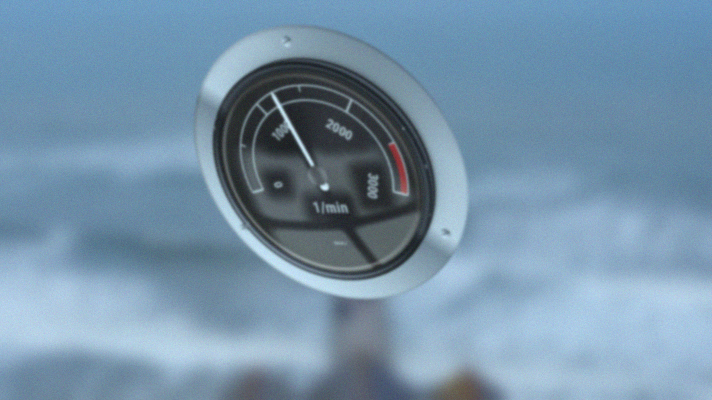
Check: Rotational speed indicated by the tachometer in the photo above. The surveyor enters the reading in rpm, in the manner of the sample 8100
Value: 1250
